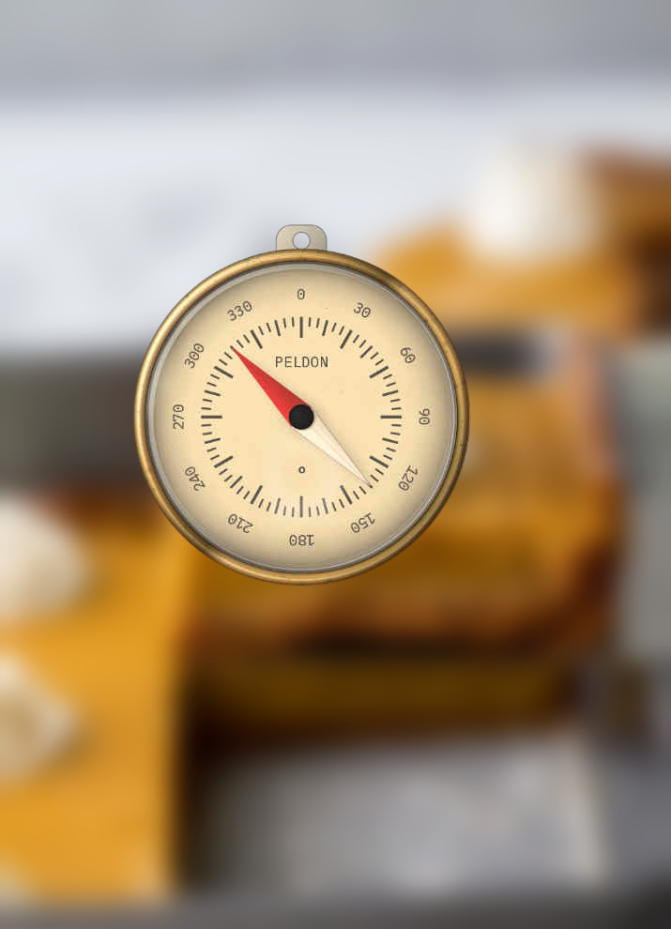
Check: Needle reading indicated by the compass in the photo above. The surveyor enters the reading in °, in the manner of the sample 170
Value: 315
